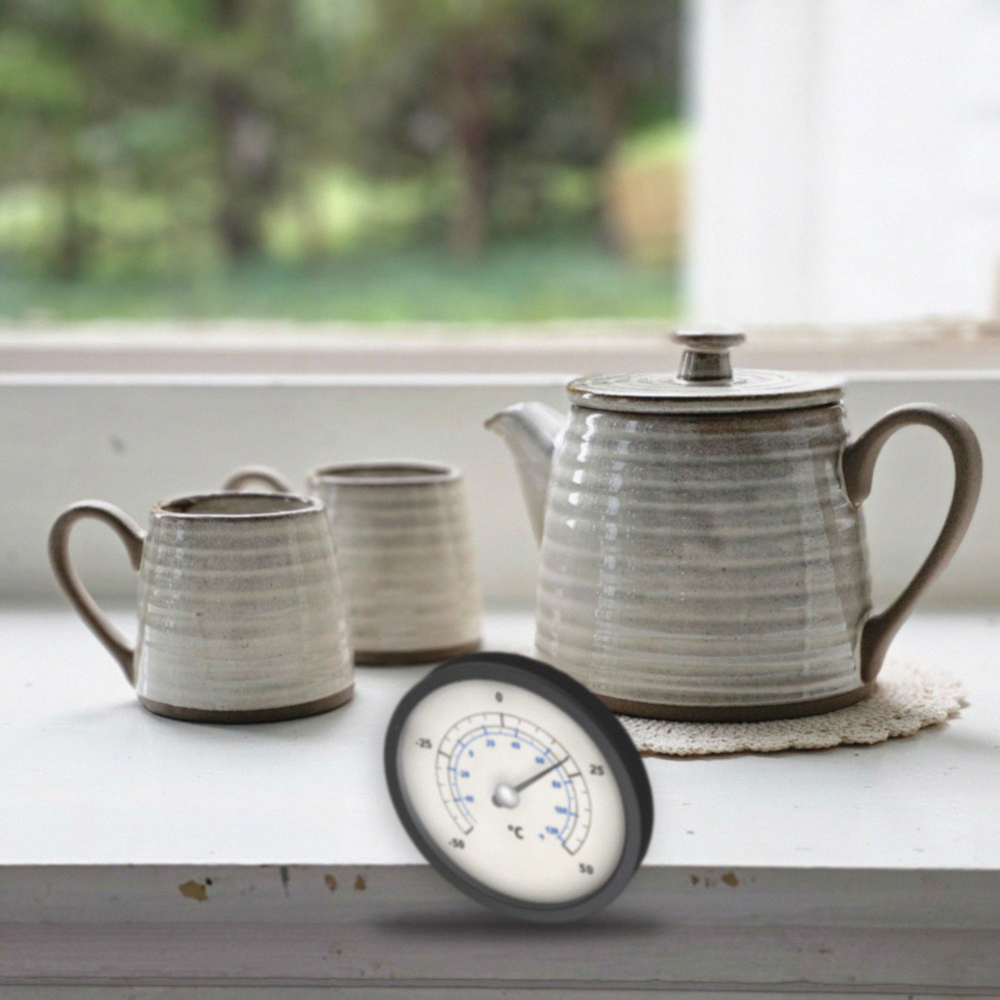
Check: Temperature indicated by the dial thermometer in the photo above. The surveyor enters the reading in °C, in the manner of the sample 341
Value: 20
